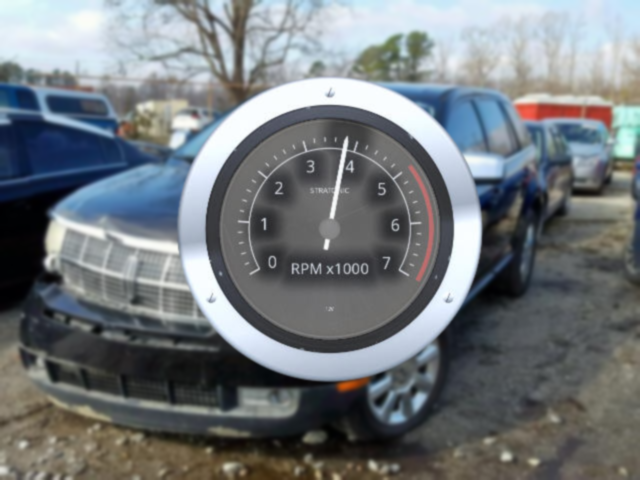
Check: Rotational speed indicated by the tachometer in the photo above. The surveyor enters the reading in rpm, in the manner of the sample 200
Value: 3800
